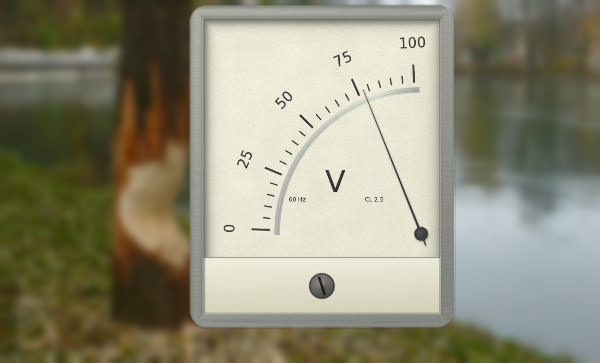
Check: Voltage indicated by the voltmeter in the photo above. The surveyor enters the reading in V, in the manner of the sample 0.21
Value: 77.5
